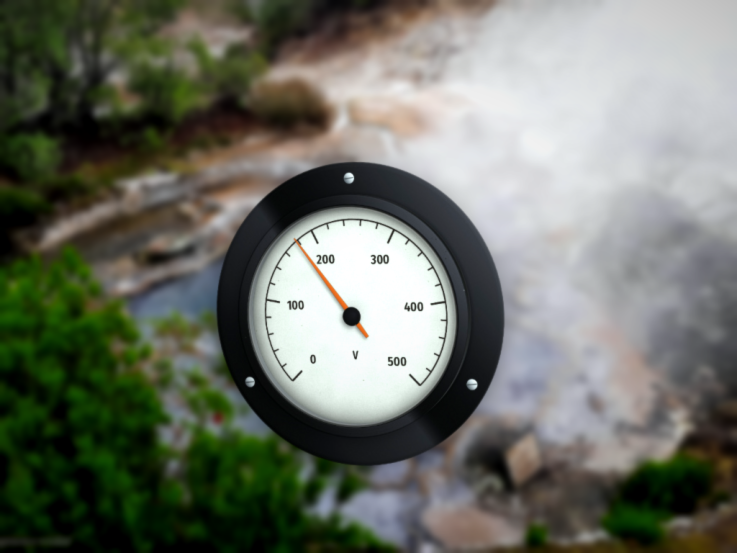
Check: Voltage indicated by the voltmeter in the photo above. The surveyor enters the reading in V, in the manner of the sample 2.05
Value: 180
